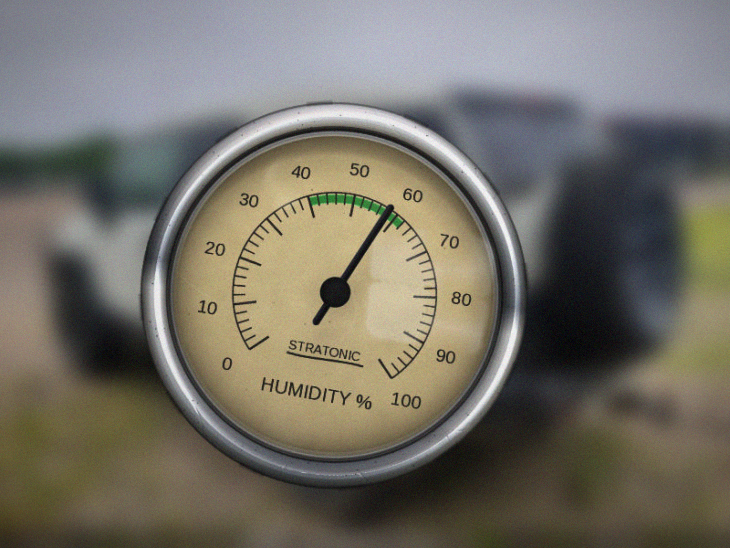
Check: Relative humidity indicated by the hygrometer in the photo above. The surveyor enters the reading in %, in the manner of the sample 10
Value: 58
